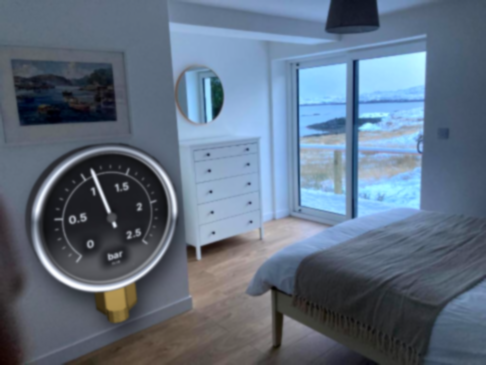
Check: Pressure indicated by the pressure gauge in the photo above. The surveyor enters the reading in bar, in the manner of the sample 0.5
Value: 1.1
